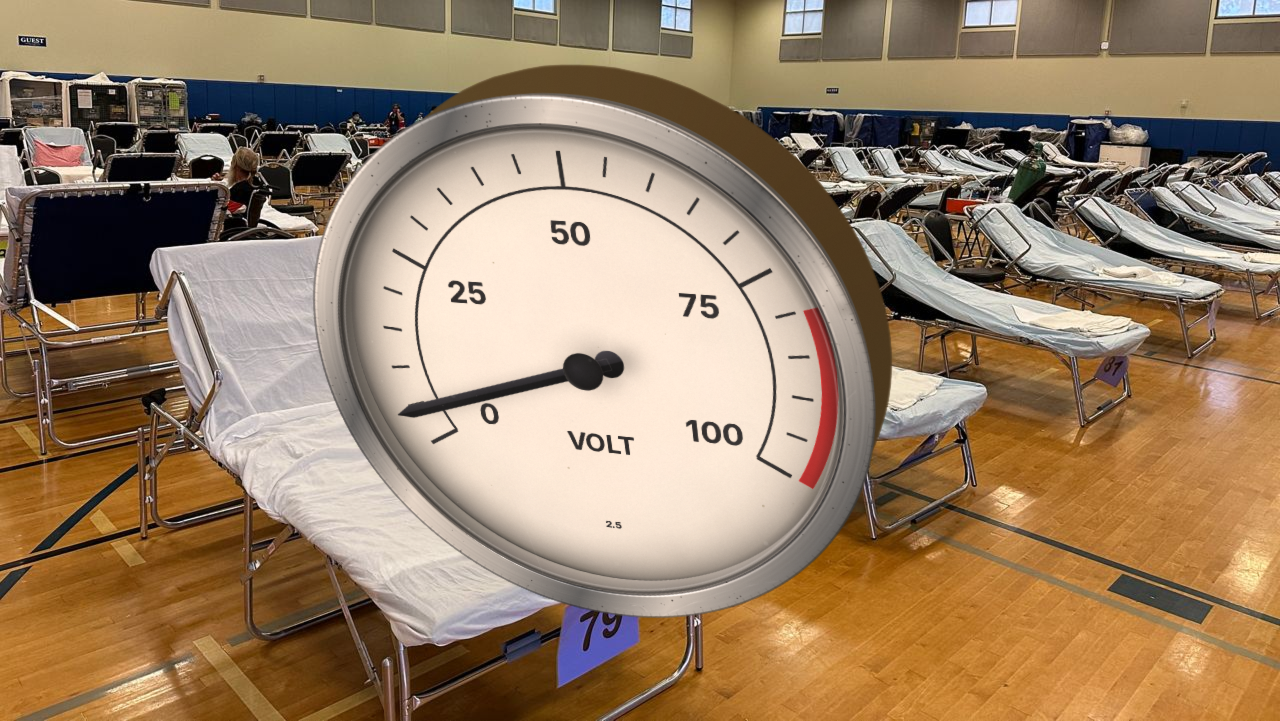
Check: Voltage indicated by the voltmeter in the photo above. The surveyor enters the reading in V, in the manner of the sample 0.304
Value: 5
